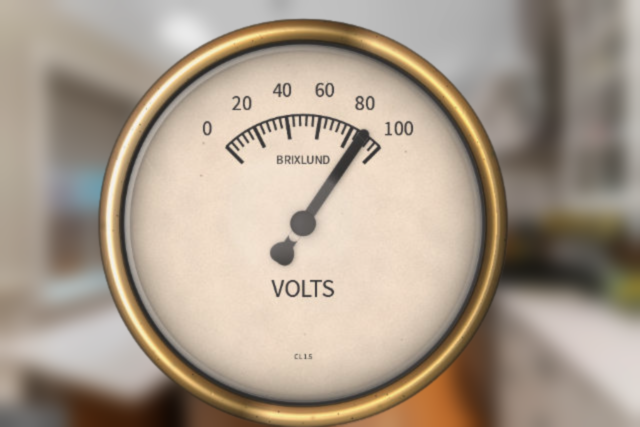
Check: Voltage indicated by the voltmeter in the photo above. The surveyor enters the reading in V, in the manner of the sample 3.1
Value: 88
